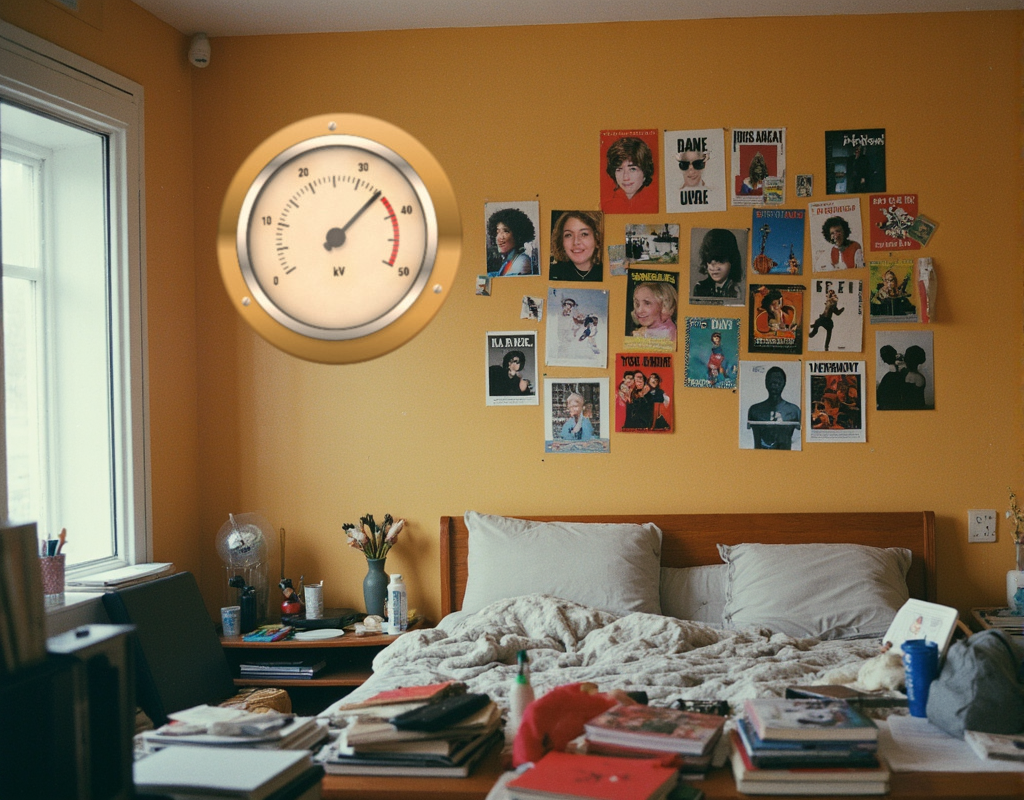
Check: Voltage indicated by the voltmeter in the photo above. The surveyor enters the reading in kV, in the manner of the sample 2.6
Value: 35
